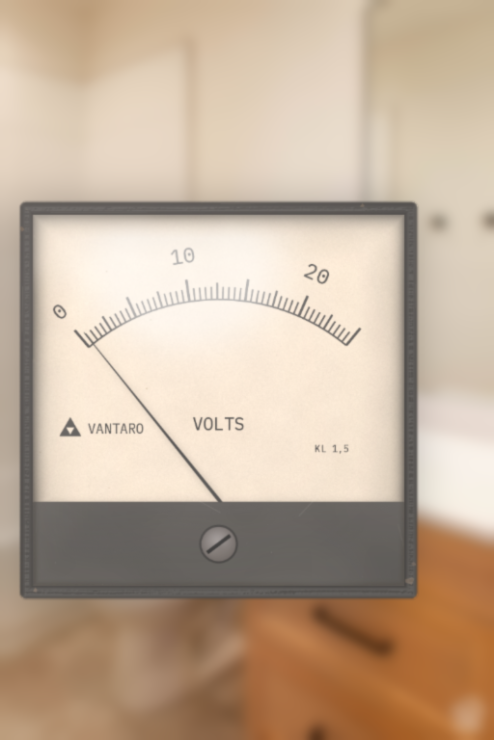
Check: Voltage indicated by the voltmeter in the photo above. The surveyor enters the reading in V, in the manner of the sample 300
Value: 0.5
